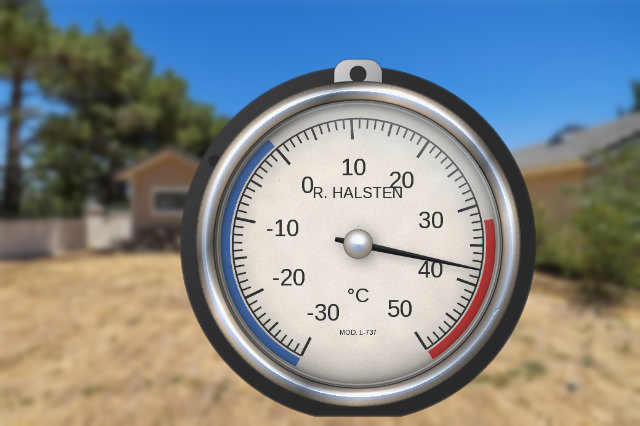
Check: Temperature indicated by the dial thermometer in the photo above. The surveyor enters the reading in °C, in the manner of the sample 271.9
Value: 38
